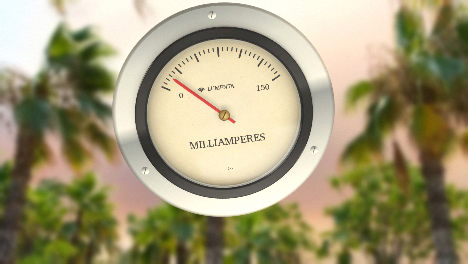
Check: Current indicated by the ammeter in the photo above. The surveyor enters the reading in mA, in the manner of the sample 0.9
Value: 15
